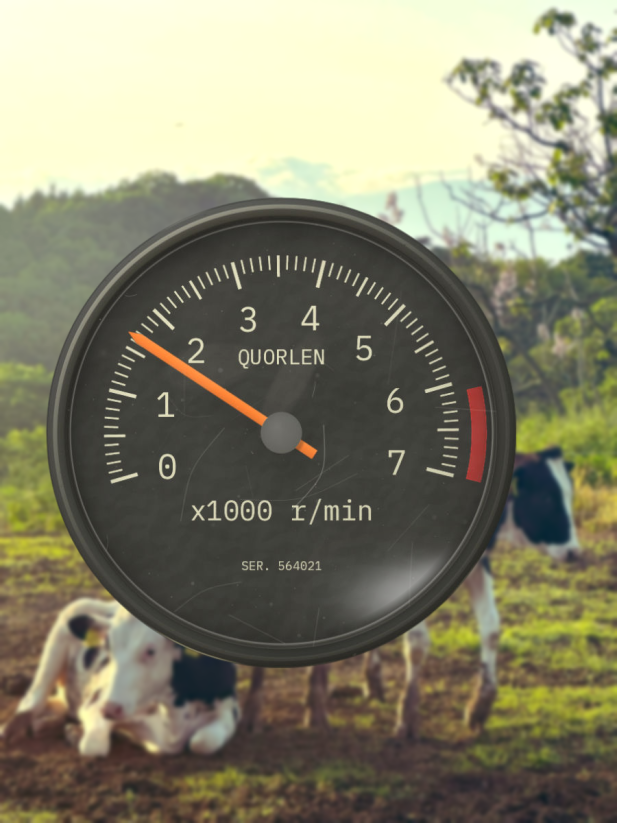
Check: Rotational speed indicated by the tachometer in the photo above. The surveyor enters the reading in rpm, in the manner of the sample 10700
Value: 1650
